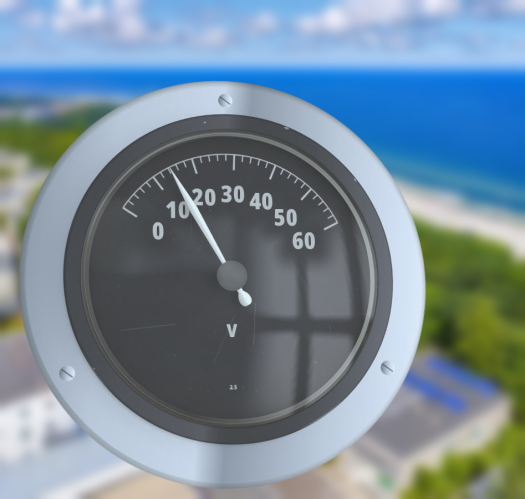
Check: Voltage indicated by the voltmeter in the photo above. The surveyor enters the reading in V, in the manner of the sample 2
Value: 14
